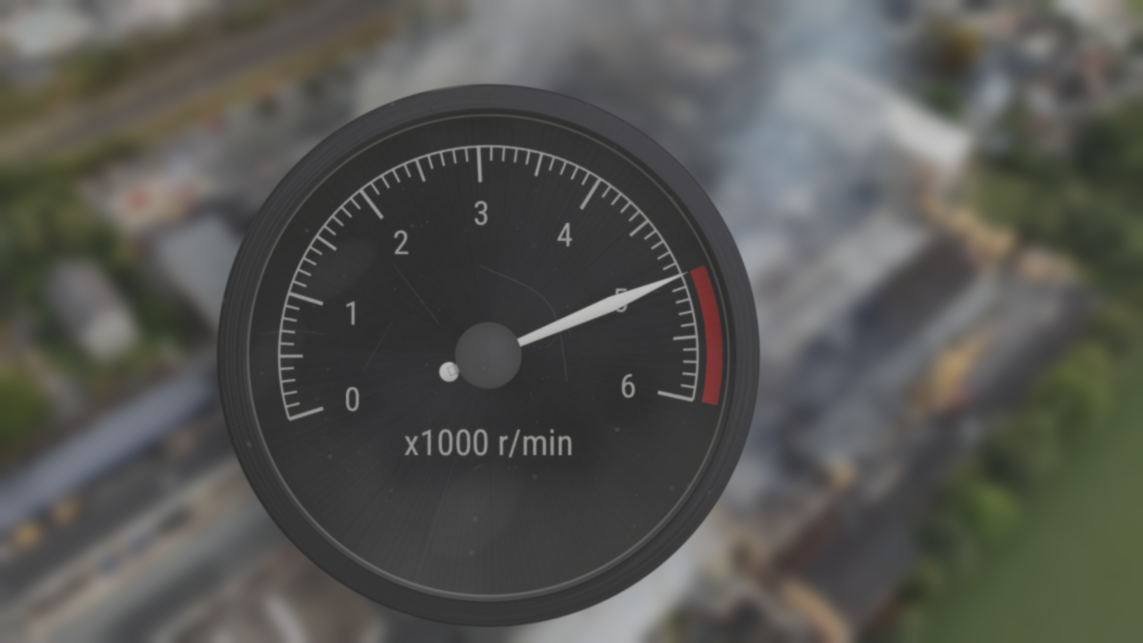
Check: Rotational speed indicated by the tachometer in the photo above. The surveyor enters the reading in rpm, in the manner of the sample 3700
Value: 5000
